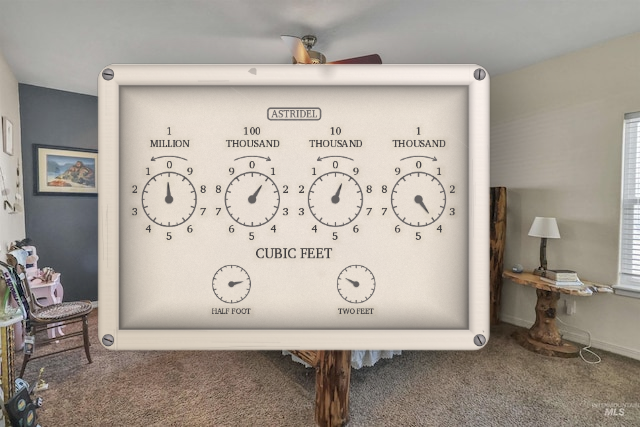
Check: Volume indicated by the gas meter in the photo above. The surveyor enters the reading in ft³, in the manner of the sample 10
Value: 9400
